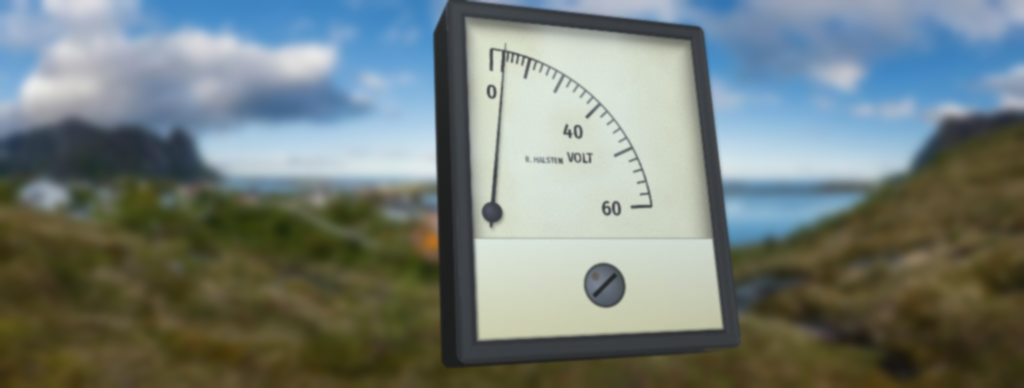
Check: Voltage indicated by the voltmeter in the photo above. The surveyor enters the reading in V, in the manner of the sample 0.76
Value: 10
